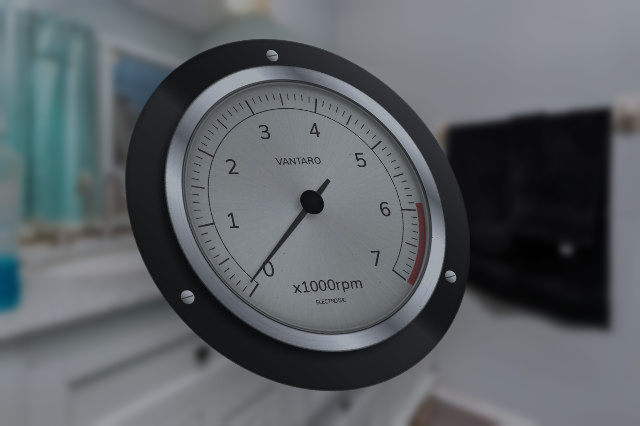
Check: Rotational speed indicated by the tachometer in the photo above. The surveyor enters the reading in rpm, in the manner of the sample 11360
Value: 100
